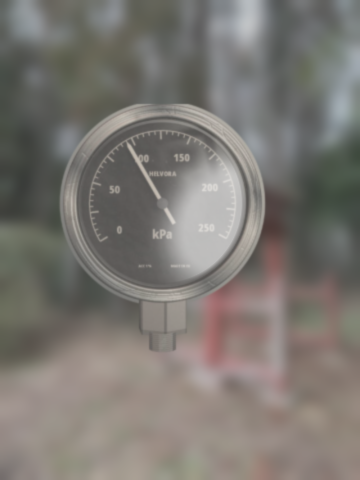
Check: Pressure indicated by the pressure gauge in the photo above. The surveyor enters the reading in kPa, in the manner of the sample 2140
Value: 95
